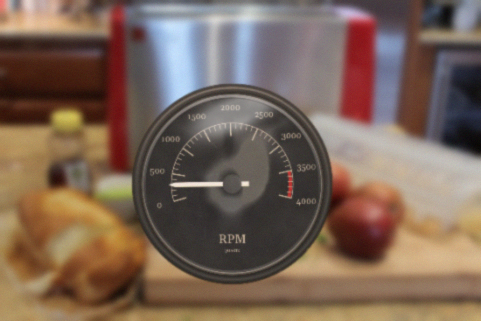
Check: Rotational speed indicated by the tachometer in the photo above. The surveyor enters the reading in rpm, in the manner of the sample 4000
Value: 300
